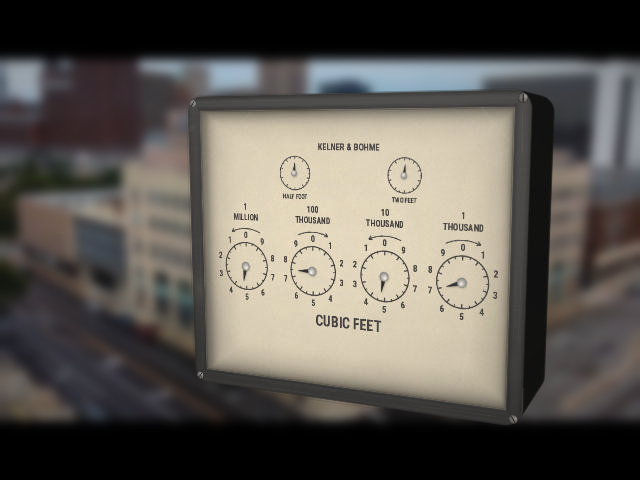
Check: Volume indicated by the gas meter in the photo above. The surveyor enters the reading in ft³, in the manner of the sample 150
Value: 474700
